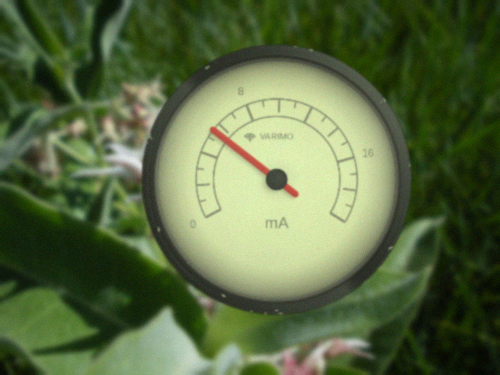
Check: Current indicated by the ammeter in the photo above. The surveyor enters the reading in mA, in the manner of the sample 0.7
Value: 5.5
